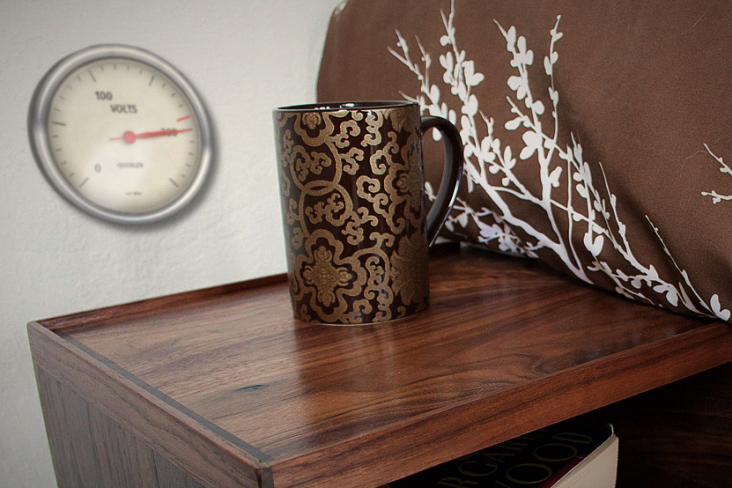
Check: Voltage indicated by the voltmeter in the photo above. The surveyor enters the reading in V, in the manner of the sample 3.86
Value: 200
